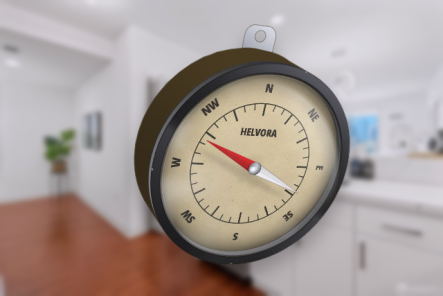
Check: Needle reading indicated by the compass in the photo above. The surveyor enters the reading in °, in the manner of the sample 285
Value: 295
